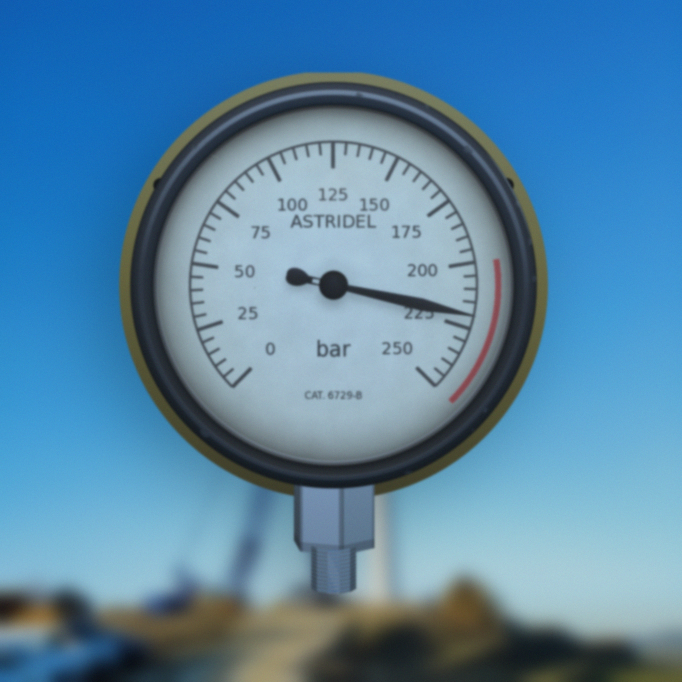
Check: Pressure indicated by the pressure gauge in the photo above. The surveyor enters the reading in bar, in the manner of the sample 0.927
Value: 220
